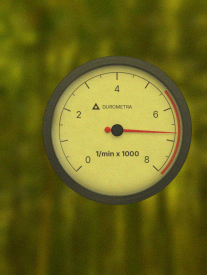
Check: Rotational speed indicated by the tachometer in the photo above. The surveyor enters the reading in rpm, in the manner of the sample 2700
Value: 6750
